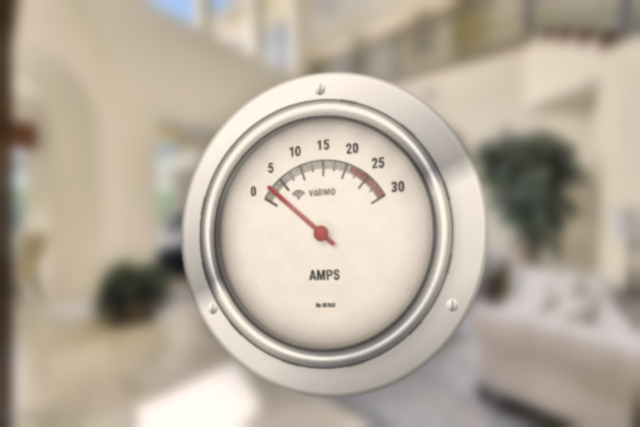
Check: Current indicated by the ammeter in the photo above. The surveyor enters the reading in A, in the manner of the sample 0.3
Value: 2.5
